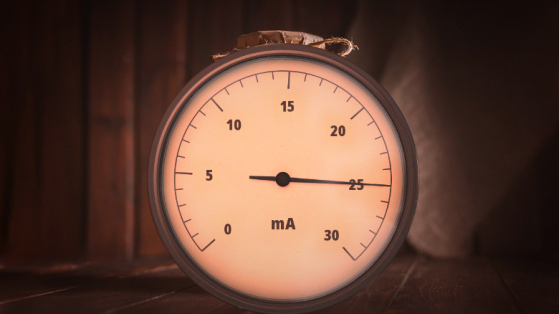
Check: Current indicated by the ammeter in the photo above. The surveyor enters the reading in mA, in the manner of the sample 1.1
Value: 25
